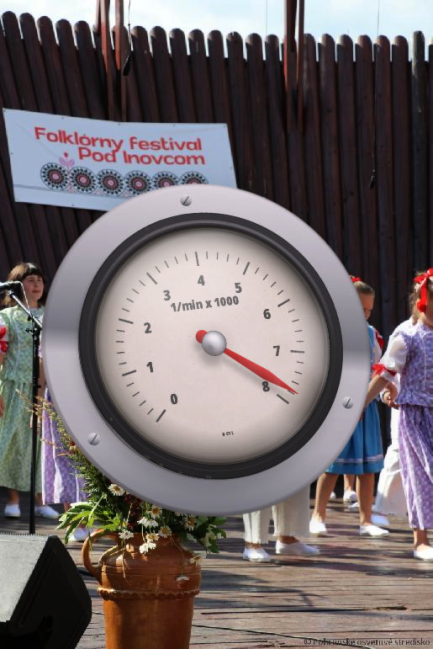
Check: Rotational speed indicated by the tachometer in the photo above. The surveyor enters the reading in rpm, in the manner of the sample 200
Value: 7800
